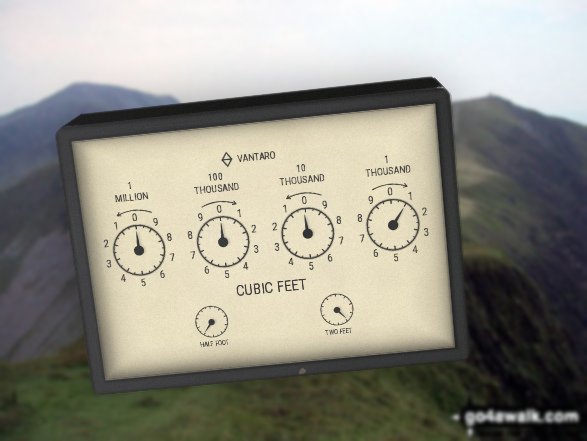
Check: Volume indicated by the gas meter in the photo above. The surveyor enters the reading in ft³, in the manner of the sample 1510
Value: 100
